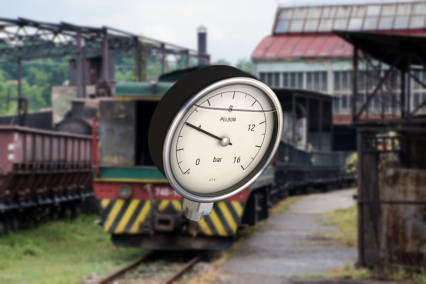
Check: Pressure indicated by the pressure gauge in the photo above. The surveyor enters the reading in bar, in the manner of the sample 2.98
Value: 4
